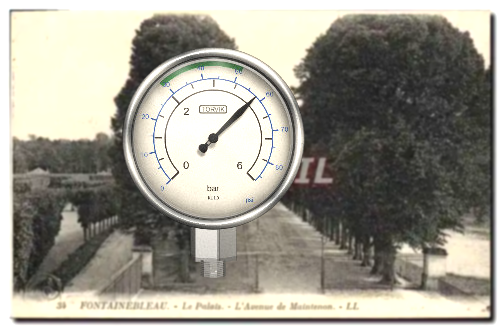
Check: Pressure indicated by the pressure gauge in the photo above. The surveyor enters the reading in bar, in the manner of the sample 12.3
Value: 4
